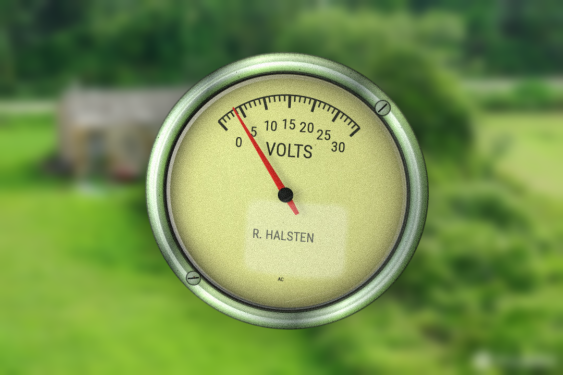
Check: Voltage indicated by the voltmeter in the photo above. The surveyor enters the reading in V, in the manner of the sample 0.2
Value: 4
